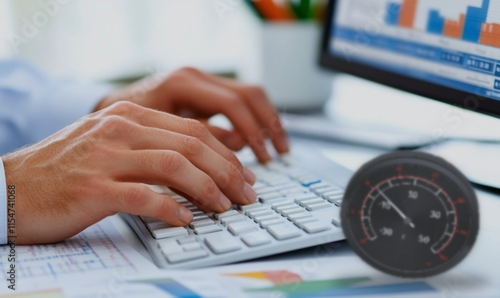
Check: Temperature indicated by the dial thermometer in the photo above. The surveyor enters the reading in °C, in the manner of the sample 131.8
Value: -5
